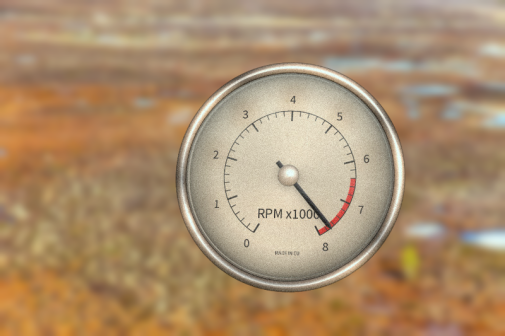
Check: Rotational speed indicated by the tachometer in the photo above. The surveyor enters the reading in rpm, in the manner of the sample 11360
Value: 7700
